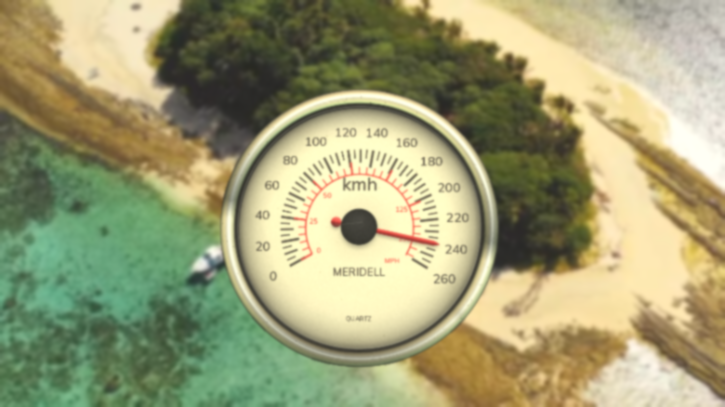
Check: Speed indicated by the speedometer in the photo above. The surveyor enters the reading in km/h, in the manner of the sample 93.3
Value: 240
